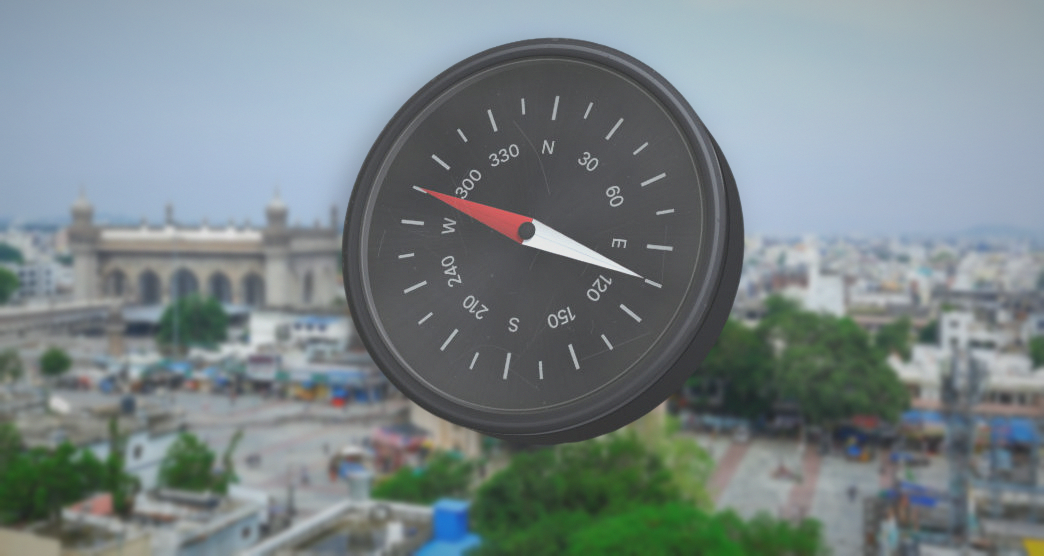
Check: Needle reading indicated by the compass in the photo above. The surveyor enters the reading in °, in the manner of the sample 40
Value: 285
